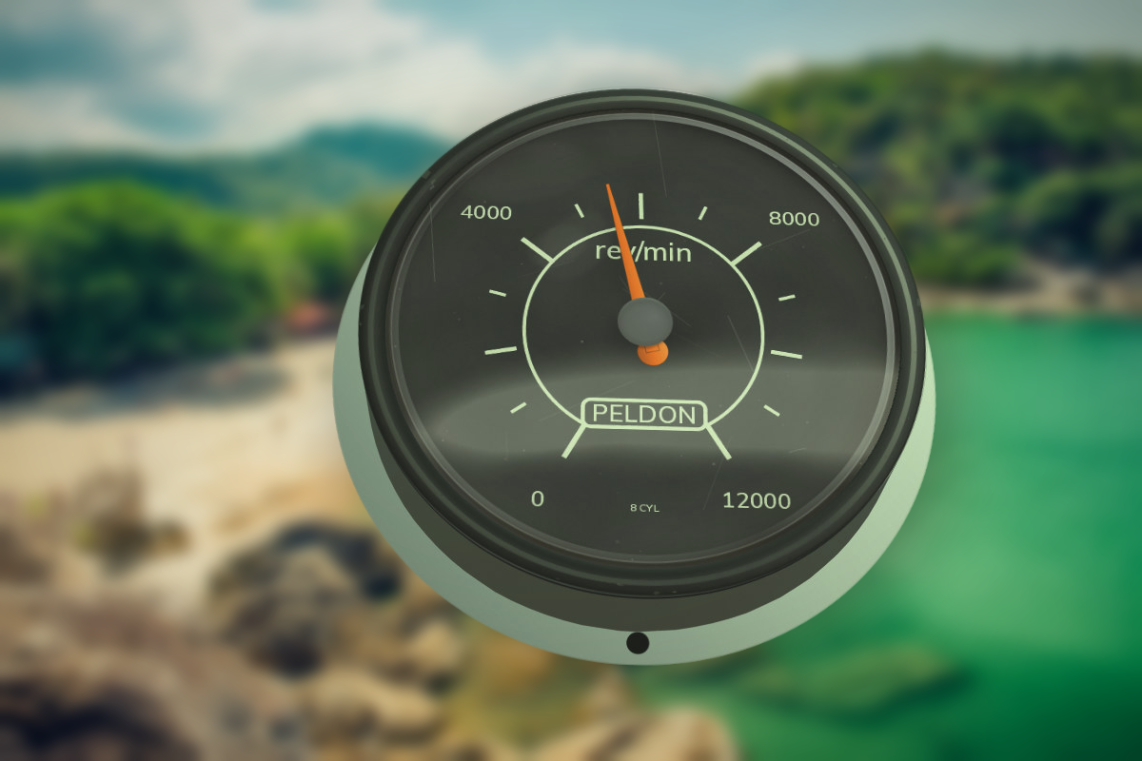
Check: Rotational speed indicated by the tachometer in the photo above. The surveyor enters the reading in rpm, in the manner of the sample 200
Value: 5500
